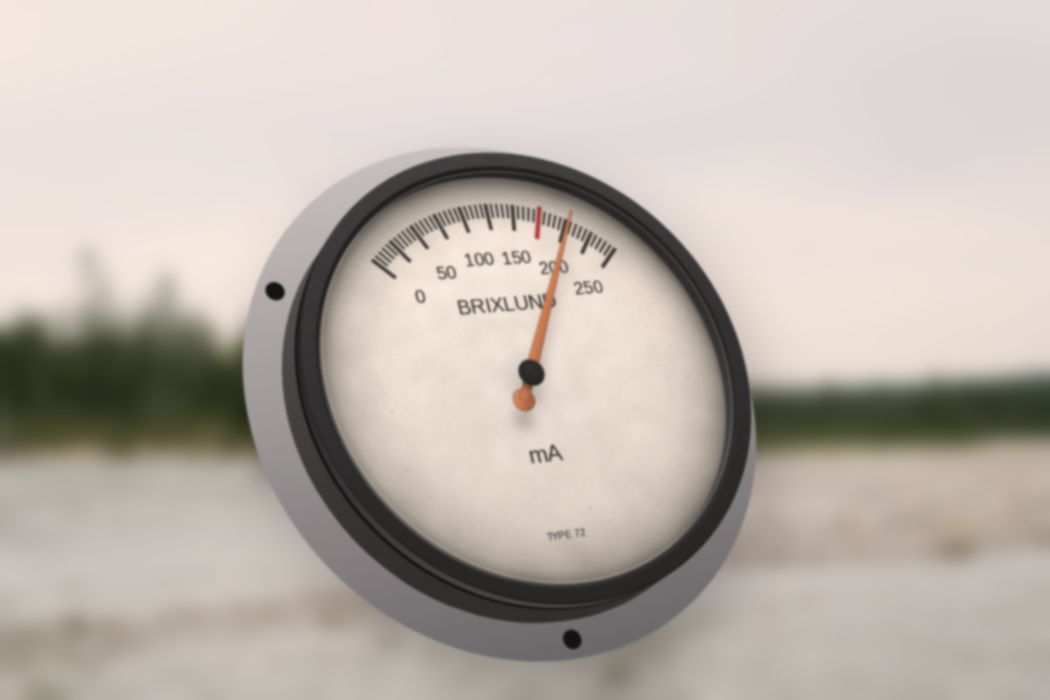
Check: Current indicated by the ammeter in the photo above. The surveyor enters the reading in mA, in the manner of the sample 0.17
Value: 200
